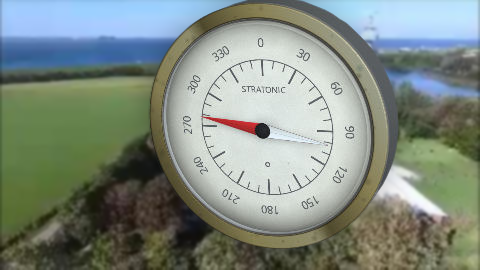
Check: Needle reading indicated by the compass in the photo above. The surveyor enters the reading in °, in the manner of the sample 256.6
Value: 280
